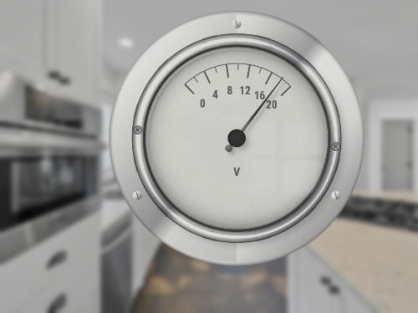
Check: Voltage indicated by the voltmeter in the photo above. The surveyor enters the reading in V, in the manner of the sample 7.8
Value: 18
